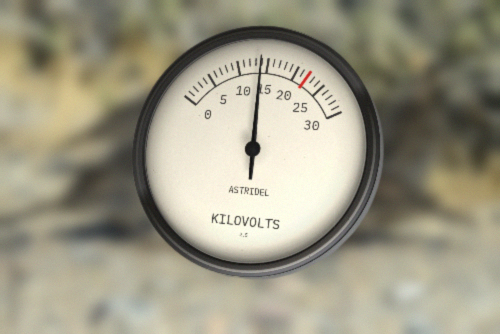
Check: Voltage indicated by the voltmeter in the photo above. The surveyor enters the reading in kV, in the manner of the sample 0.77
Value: 14
